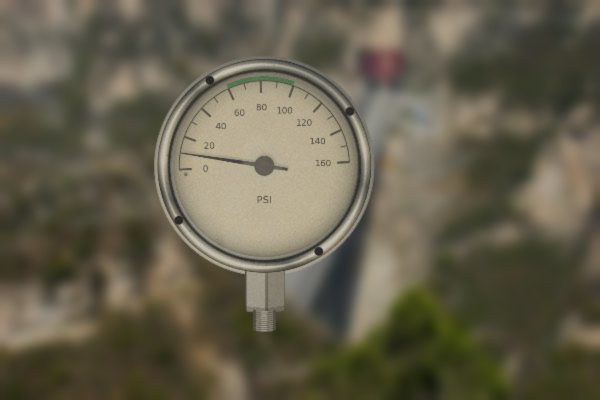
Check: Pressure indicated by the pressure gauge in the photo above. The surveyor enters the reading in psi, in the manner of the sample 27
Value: 10
